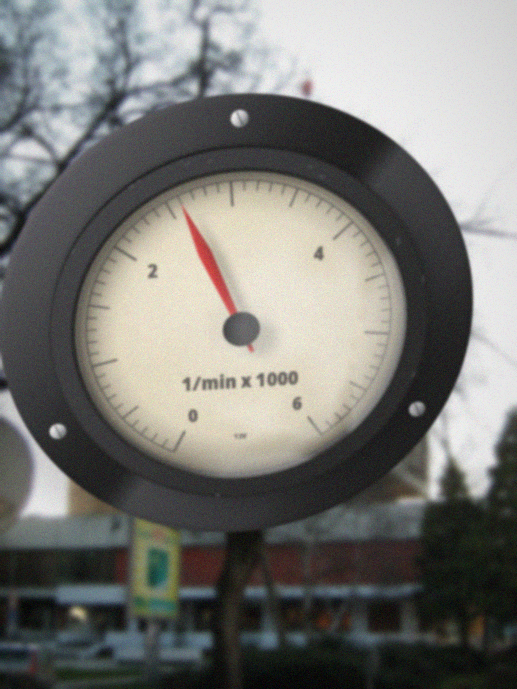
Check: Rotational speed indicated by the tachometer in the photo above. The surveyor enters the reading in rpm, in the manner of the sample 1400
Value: 2600
